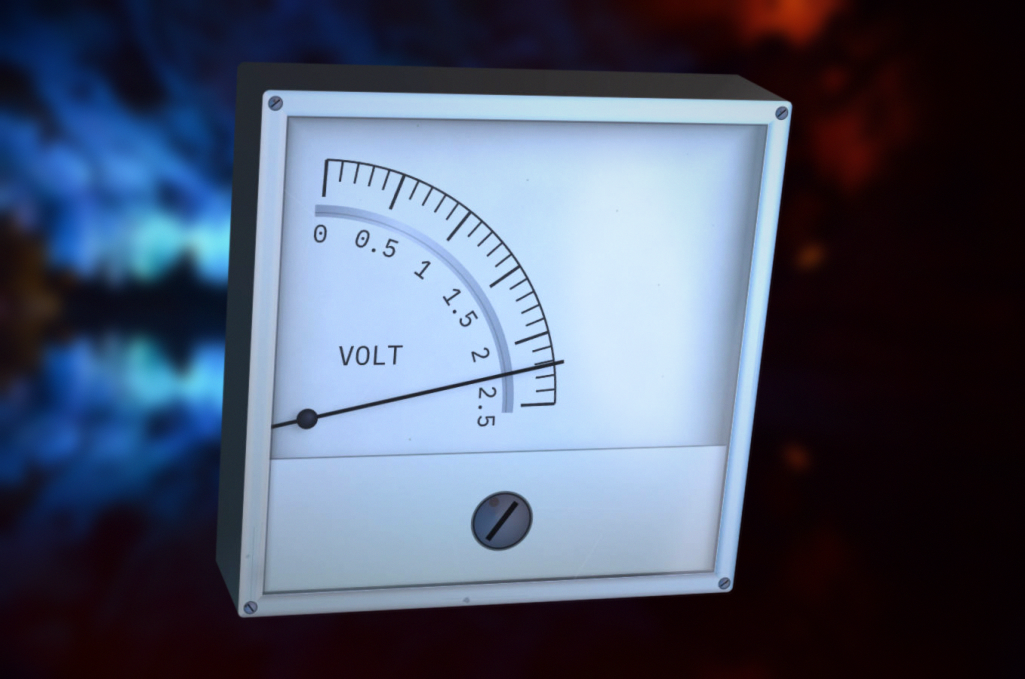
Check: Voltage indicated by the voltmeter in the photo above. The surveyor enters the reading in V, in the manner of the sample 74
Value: 2.2
